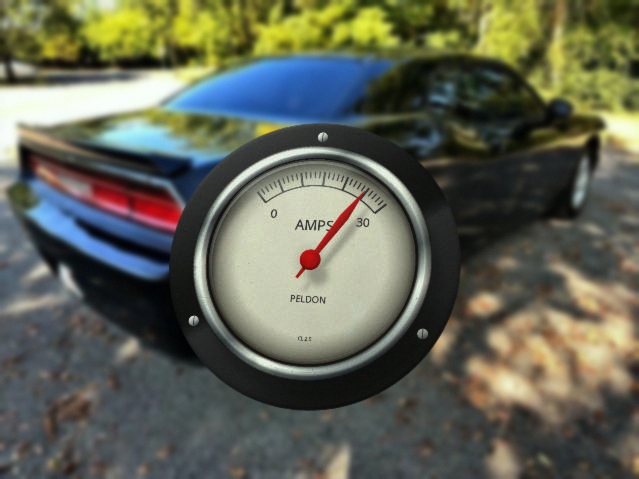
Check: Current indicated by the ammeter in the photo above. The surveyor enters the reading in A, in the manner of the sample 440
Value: 25
